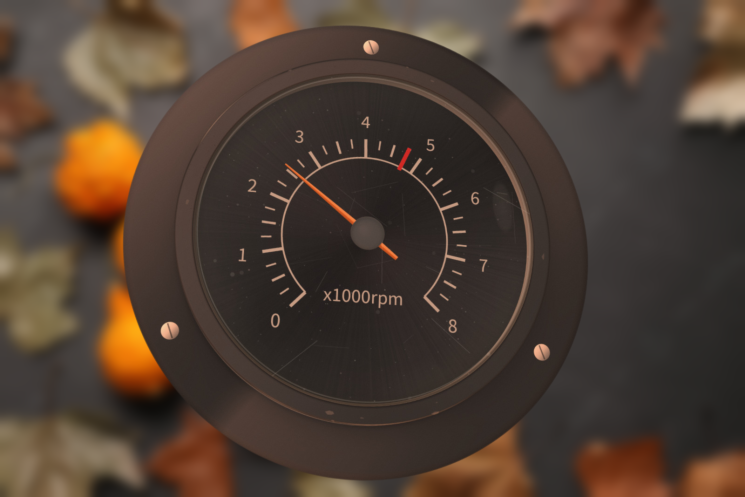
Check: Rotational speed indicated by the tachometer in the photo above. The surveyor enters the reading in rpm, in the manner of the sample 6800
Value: 2500
